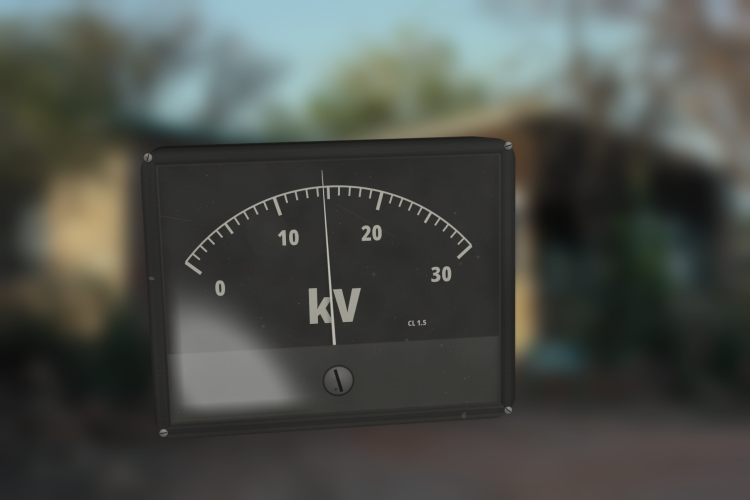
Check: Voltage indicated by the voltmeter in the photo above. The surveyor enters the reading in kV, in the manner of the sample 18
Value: 14.5
